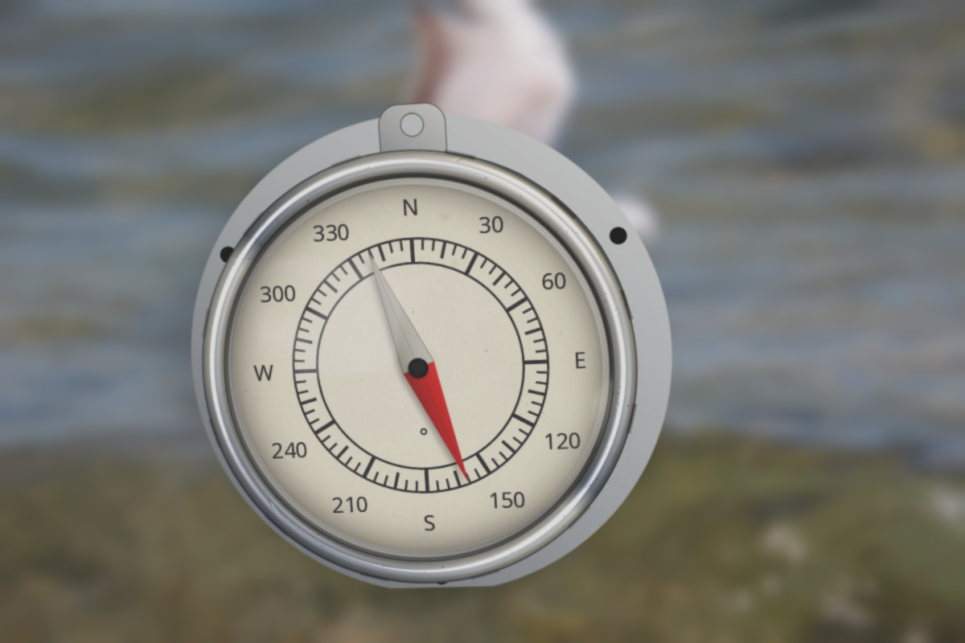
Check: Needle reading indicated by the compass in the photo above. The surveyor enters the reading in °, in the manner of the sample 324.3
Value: 160
